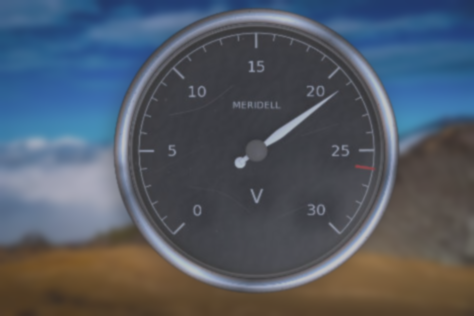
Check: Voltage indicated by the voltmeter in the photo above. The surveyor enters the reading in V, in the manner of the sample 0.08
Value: 21
